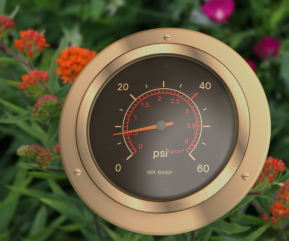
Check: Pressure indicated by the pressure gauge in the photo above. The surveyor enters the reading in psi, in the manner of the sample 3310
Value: 7.5
